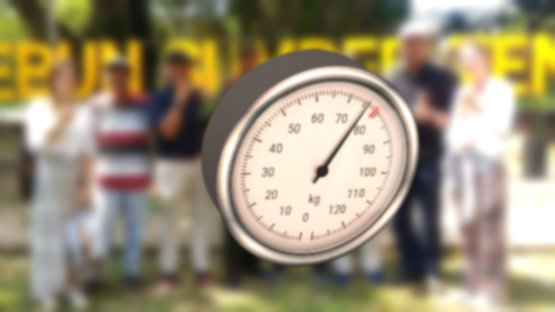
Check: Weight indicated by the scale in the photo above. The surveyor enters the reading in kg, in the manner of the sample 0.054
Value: 75
